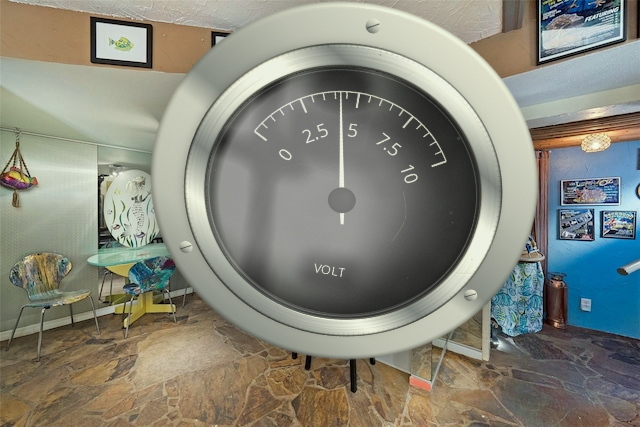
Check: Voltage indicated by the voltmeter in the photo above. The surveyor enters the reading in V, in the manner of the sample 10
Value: 4.25
